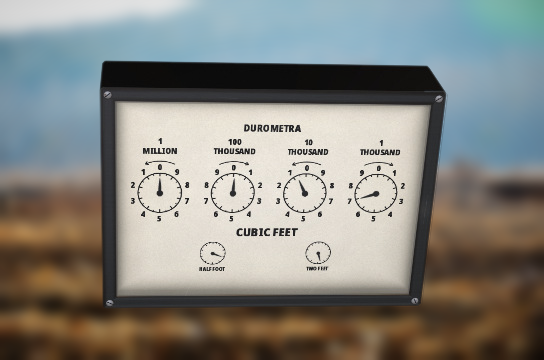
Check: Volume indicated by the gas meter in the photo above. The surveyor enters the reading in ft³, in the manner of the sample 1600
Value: 700
